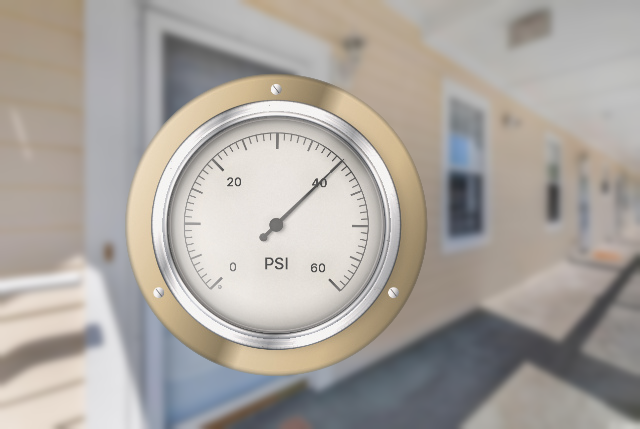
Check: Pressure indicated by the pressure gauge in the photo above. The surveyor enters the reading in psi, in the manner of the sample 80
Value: 40
